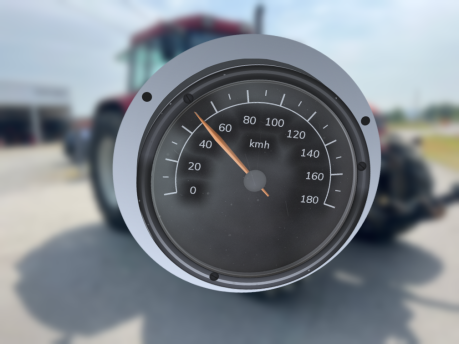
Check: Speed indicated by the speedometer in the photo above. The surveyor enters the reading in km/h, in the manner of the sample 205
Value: 50
